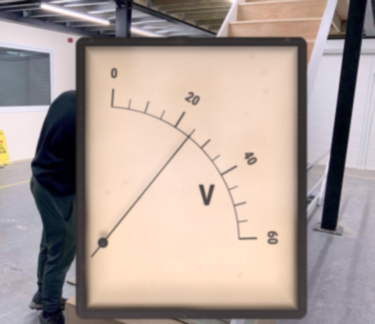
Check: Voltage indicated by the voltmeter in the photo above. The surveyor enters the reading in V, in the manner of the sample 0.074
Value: 25
